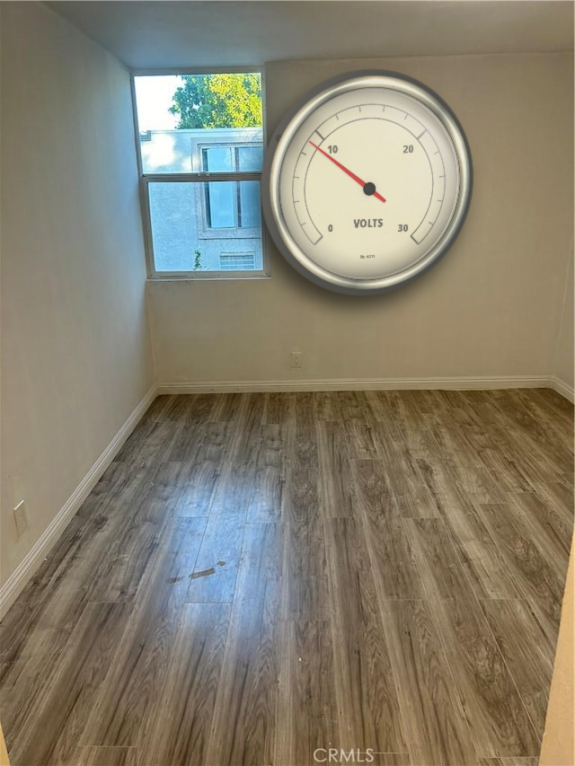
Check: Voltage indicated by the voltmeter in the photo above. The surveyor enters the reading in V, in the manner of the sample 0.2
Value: 9
